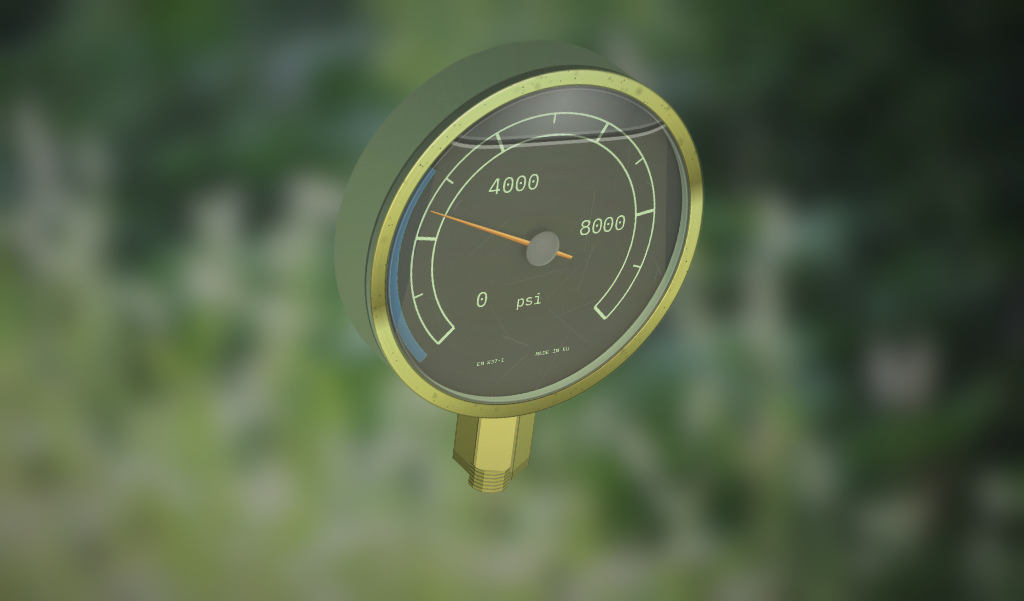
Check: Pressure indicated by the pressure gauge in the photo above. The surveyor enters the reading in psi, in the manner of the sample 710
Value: 2500
